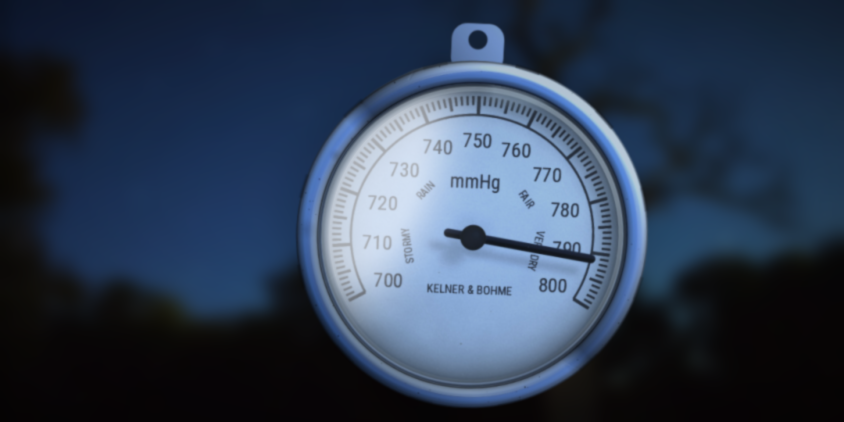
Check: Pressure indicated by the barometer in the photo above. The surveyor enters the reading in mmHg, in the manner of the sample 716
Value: 791
